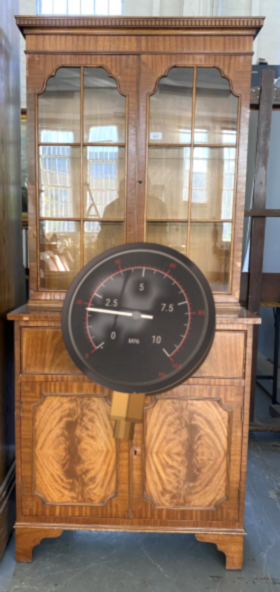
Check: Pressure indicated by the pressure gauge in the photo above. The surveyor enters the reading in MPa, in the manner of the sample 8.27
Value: 1.75
